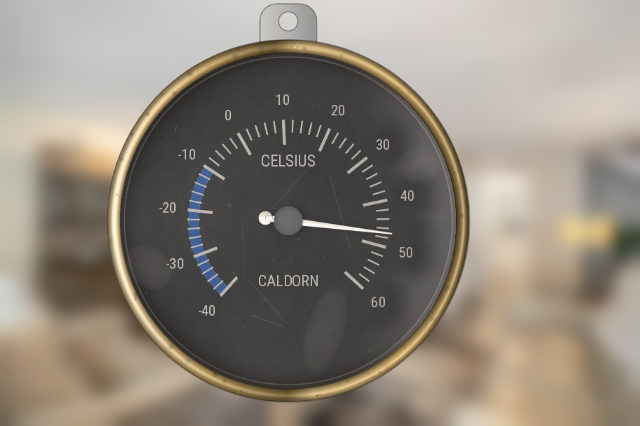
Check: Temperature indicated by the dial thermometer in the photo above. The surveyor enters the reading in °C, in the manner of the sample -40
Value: 47
